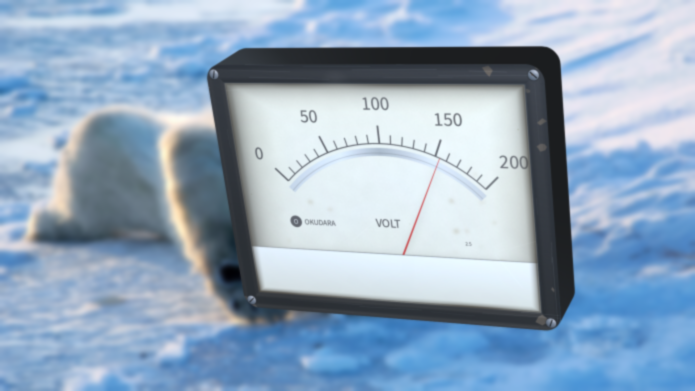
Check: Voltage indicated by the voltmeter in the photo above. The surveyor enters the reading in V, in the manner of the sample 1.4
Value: 155
